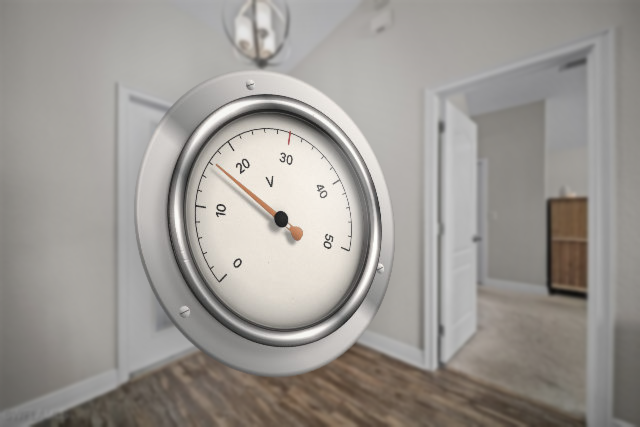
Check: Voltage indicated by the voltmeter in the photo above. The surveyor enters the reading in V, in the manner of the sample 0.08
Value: 16
